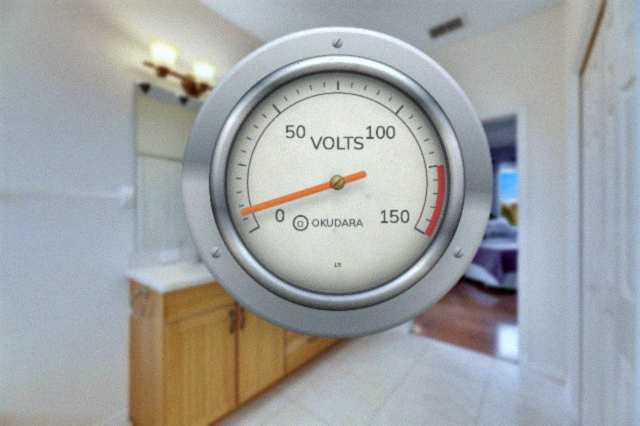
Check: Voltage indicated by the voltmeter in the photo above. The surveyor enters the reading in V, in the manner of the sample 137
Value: 7.5
